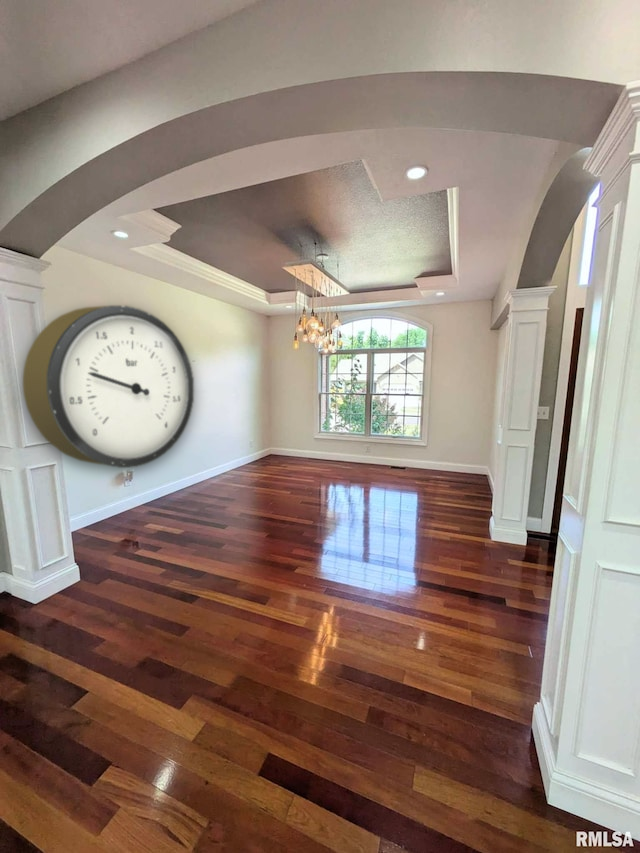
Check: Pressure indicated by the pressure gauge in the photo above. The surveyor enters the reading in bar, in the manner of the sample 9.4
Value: 0.9
